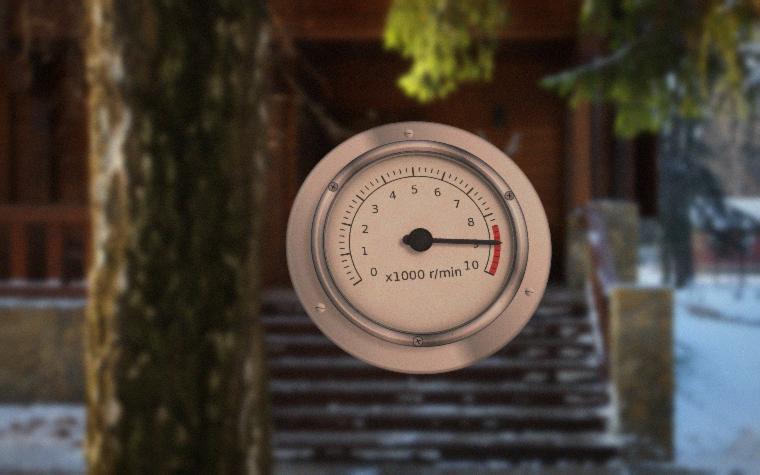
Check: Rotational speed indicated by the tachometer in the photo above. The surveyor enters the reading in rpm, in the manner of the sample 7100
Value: 9000
